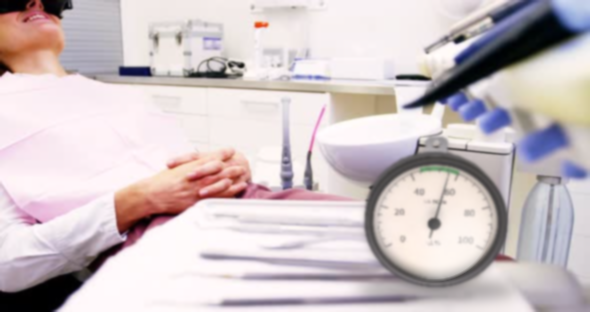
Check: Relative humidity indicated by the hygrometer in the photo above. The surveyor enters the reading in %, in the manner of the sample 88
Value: 56
